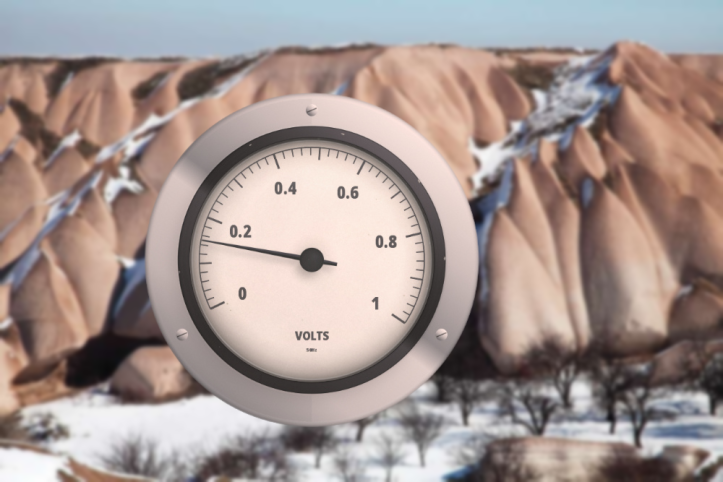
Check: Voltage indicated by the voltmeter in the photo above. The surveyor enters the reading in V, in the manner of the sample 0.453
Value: 0.15
